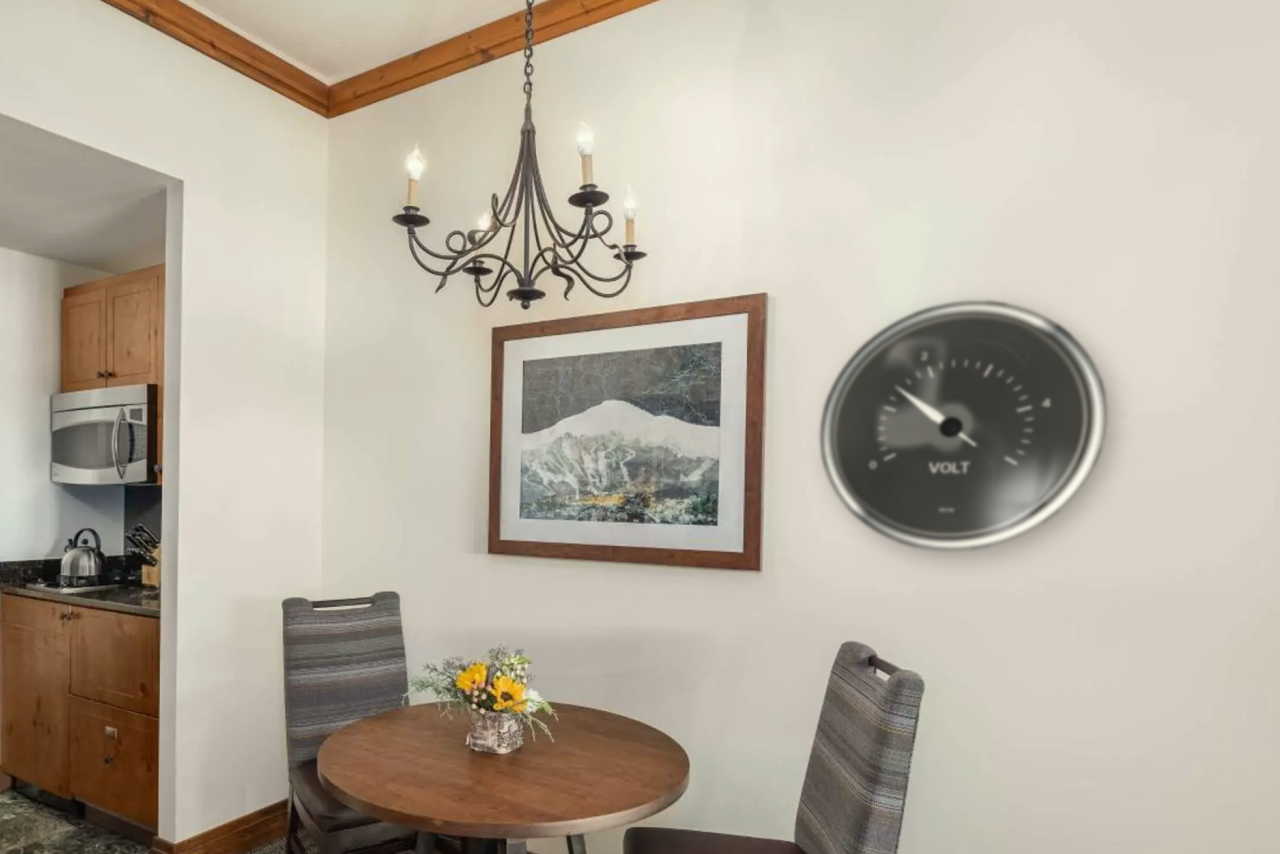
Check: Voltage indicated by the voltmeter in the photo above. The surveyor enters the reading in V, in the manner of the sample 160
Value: 1.4
